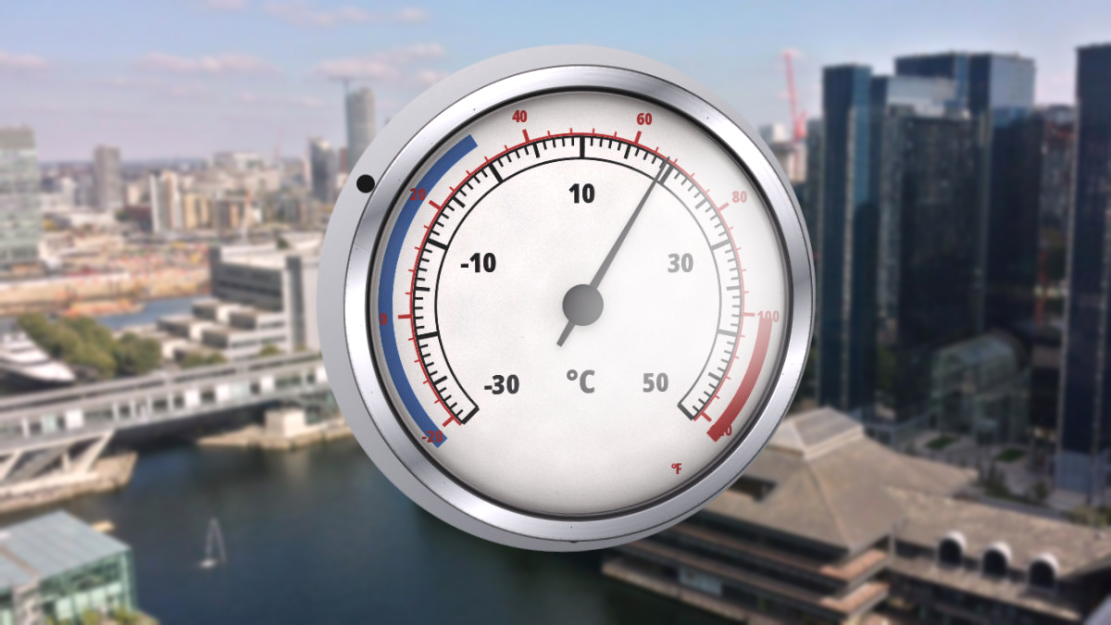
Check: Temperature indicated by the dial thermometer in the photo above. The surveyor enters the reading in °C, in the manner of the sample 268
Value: 19
